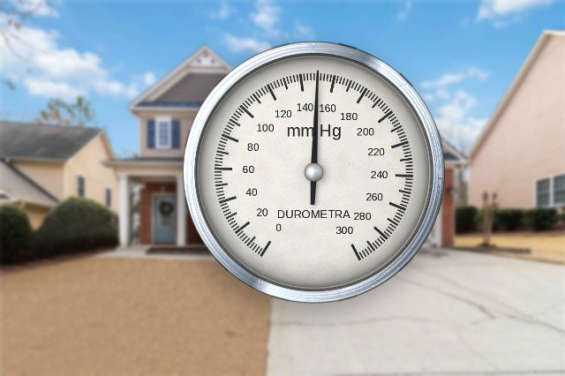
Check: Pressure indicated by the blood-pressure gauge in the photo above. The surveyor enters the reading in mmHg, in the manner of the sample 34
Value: 150
